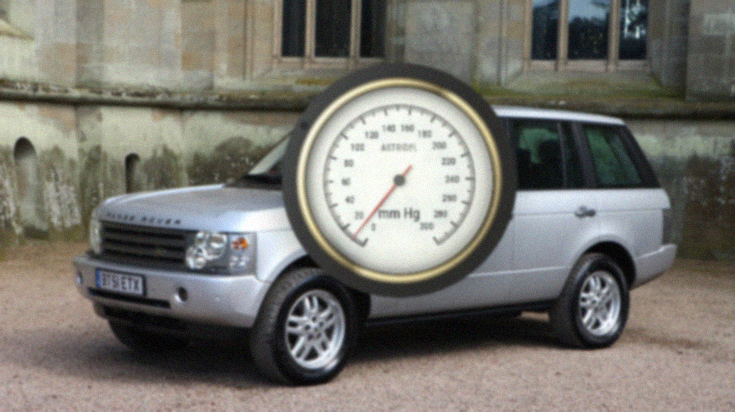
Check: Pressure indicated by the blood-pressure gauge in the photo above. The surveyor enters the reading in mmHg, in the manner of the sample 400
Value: 10
